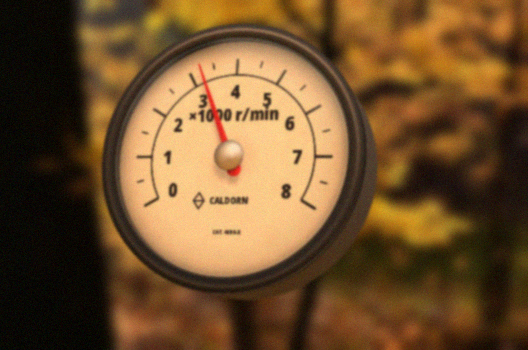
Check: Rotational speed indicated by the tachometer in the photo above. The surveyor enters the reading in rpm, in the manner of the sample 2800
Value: 3250
